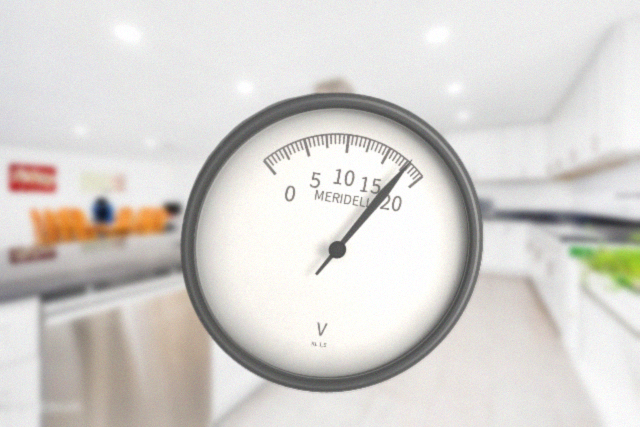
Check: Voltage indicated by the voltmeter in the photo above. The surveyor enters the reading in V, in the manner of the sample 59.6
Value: 17.5
